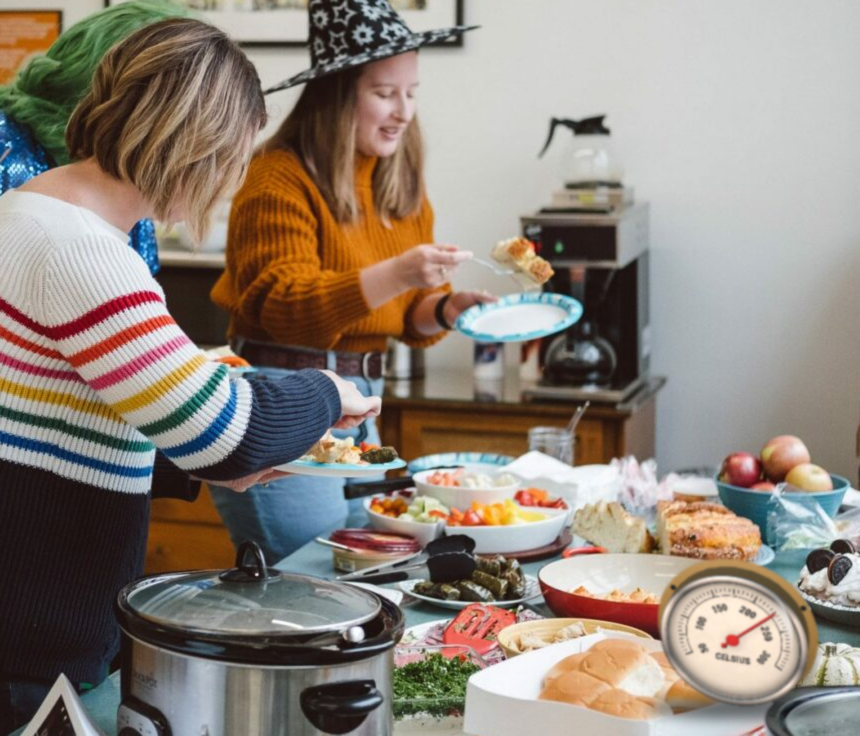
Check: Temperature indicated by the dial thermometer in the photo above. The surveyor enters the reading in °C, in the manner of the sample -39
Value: 225
